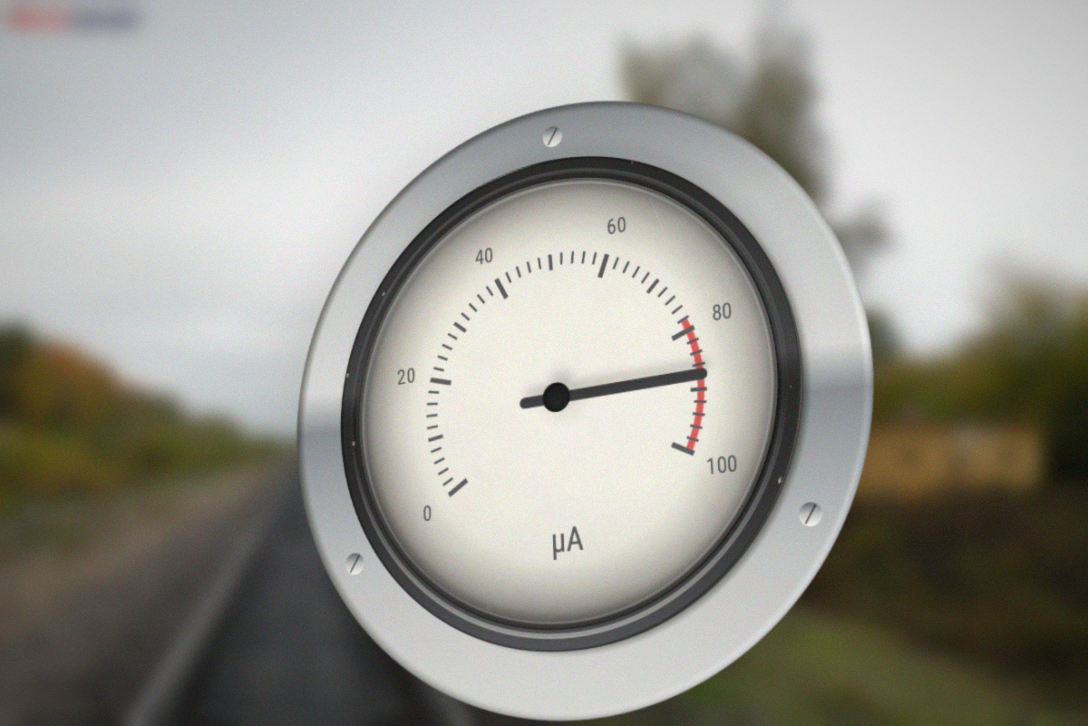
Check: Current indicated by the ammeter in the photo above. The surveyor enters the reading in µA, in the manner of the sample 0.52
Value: 88
